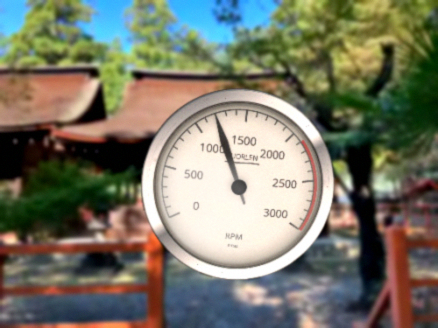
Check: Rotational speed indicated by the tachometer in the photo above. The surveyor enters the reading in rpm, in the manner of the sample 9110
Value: 1200
